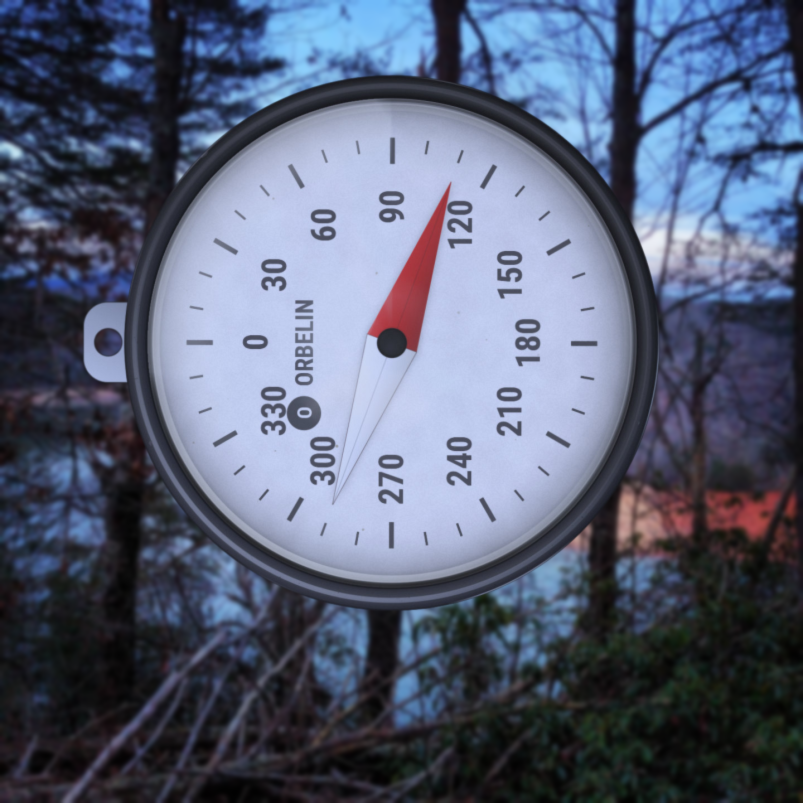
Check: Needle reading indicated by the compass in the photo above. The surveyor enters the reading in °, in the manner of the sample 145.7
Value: 110
